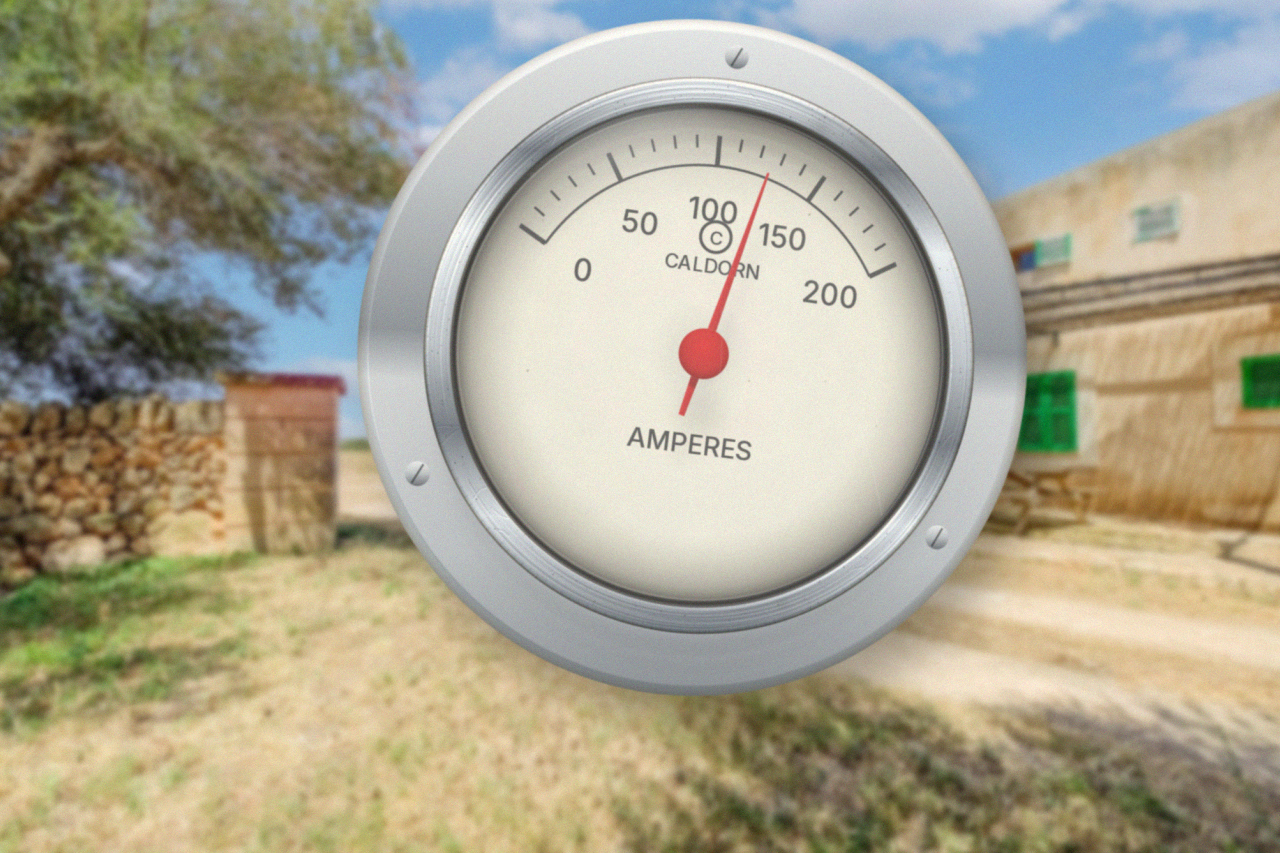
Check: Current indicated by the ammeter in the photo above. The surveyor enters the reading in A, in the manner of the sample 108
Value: 125
